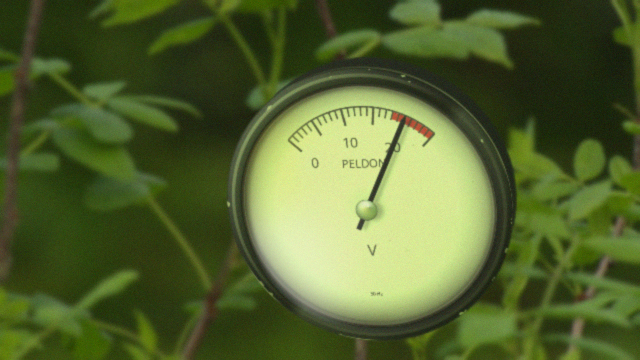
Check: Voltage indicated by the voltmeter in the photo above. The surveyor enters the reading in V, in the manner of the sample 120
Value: 20
